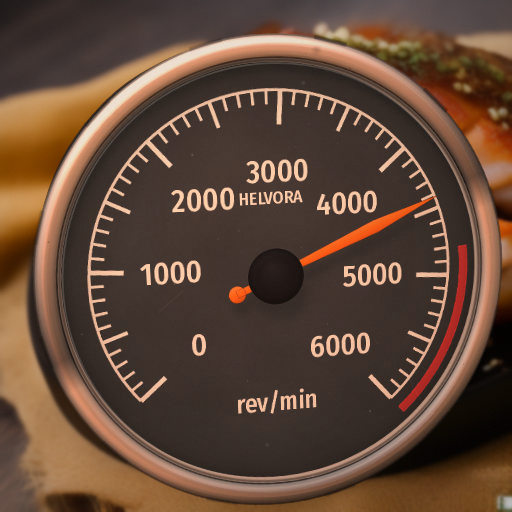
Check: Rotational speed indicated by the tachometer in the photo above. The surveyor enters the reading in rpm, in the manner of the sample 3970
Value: 4400
